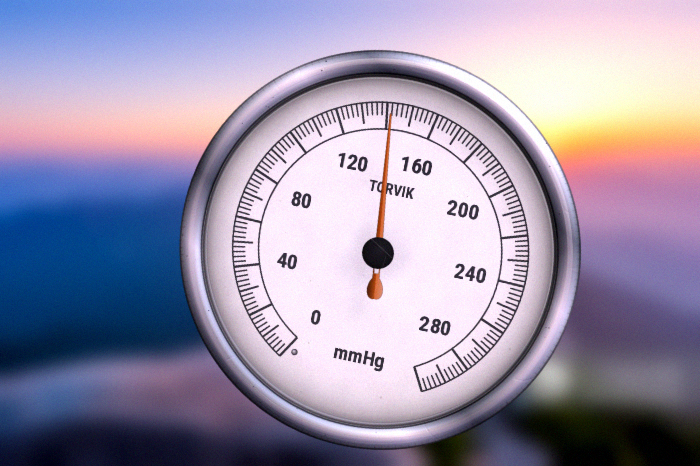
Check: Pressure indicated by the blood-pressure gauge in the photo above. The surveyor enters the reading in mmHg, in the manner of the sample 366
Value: 142
